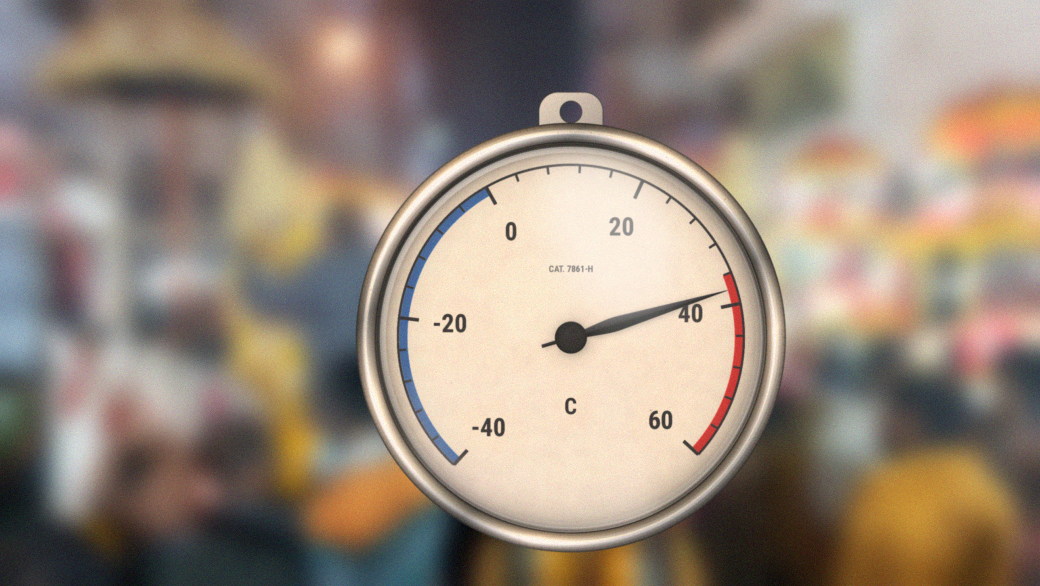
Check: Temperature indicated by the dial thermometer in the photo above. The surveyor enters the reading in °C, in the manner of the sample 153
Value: 38
